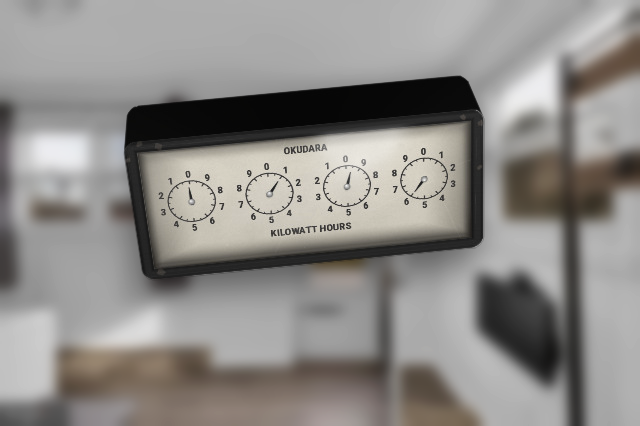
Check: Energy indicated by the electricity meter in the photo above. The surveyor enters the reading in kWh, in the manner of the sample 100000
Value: 96
